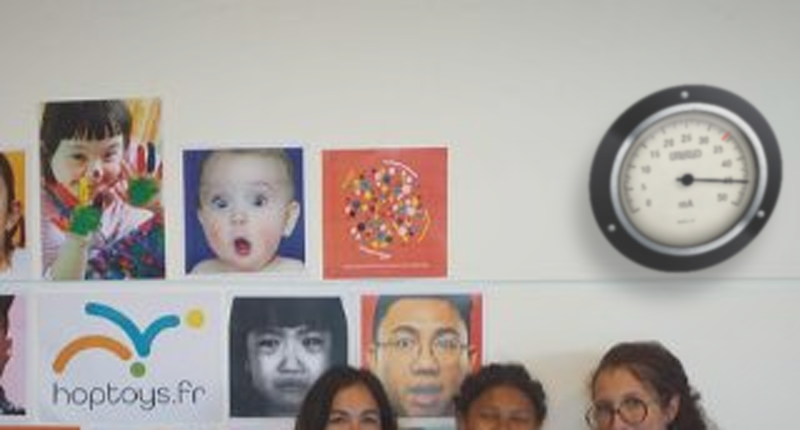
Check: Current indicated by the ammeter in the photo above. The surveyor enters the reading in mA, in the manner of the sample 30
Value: 45
